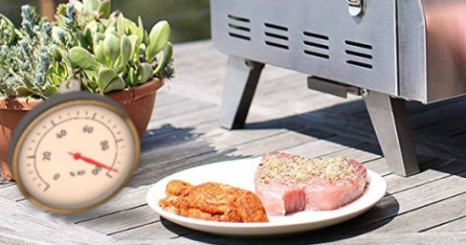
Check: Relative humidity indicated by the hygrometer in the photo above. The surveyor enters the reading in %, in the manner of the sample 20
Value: 96
